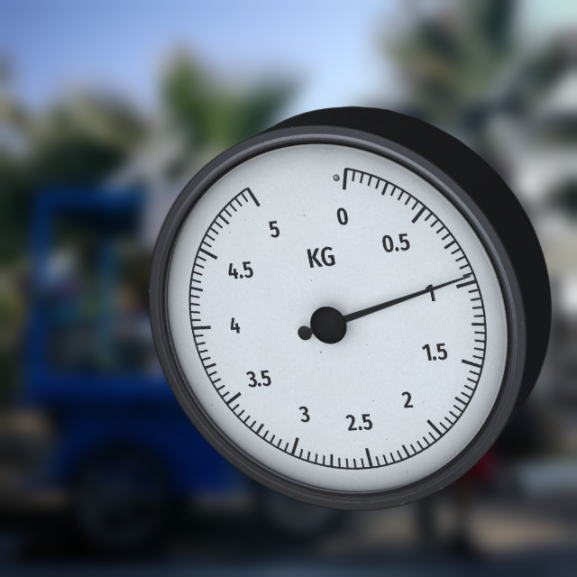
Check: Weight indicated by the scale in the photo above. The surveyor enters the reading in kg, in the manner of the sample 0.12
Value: 0.95
